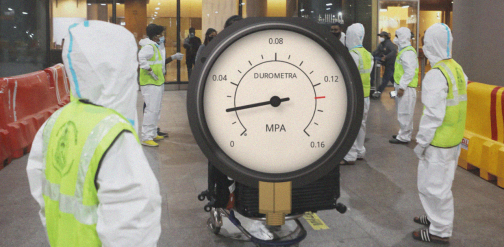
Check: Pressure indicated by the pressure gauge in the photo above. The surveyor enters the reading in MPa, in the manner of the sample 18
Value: 0.02
